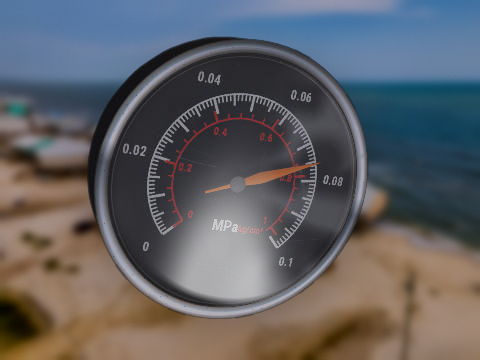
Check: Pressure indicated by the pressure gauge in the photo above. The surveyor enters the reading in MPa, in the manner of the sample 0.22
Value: 0.075
